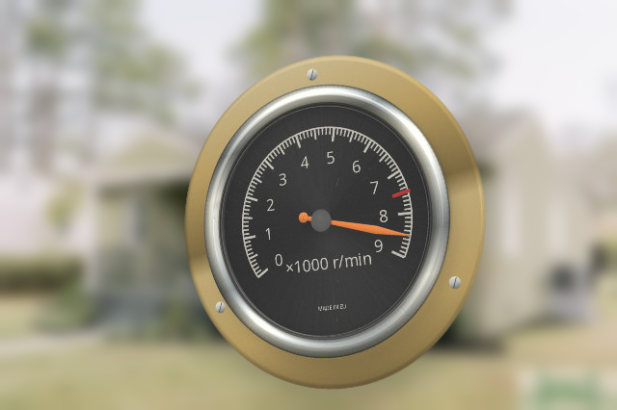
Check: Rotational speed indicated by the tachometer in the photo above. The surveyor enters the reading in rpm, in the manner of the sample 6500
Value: 8500
